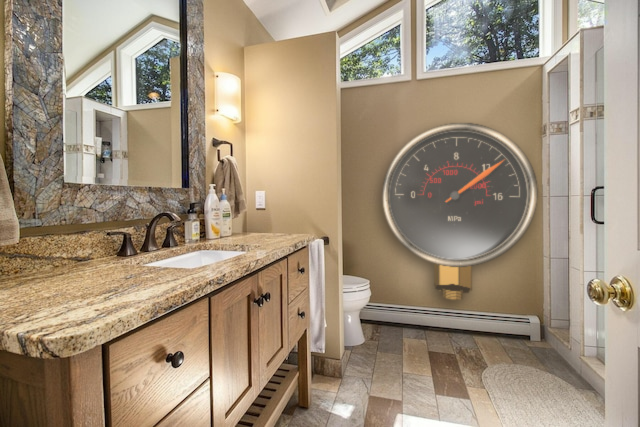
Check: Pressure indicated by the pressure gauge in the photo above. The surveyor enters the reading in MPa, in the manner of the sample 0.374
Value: 12.5
